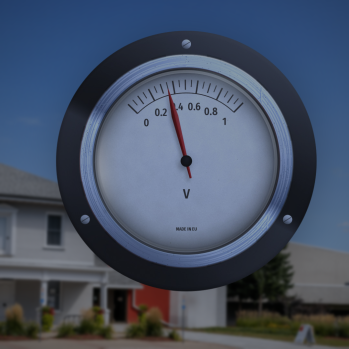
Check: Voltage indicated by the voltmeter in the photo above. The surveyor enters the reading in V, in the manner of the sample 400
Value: 0.35
